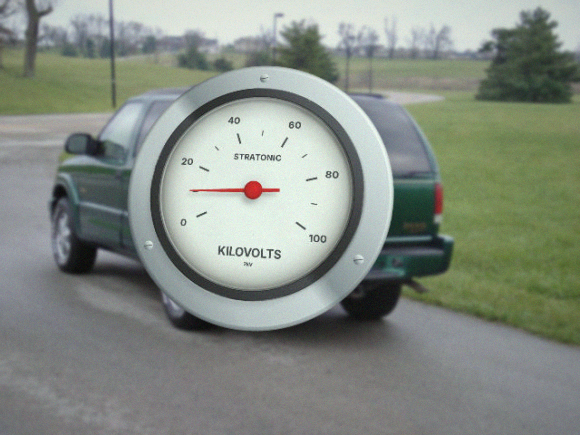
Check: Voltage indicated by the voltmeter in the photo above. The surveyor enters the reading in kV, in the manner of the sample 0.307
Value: 10
